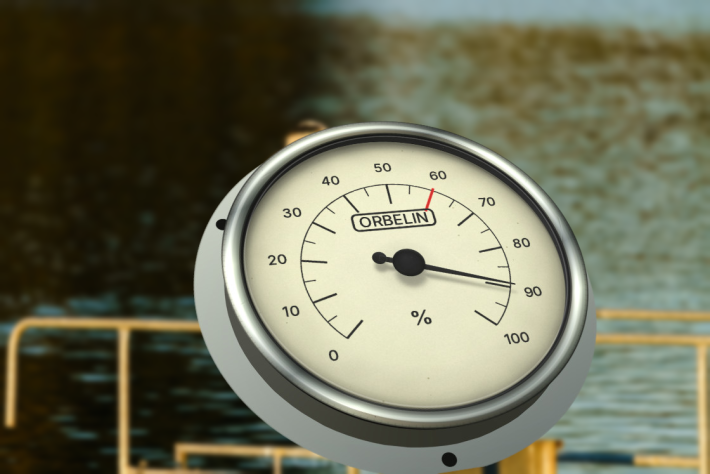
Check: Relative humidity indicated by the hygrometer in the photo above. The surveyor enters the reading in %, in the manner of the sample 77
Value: 90
